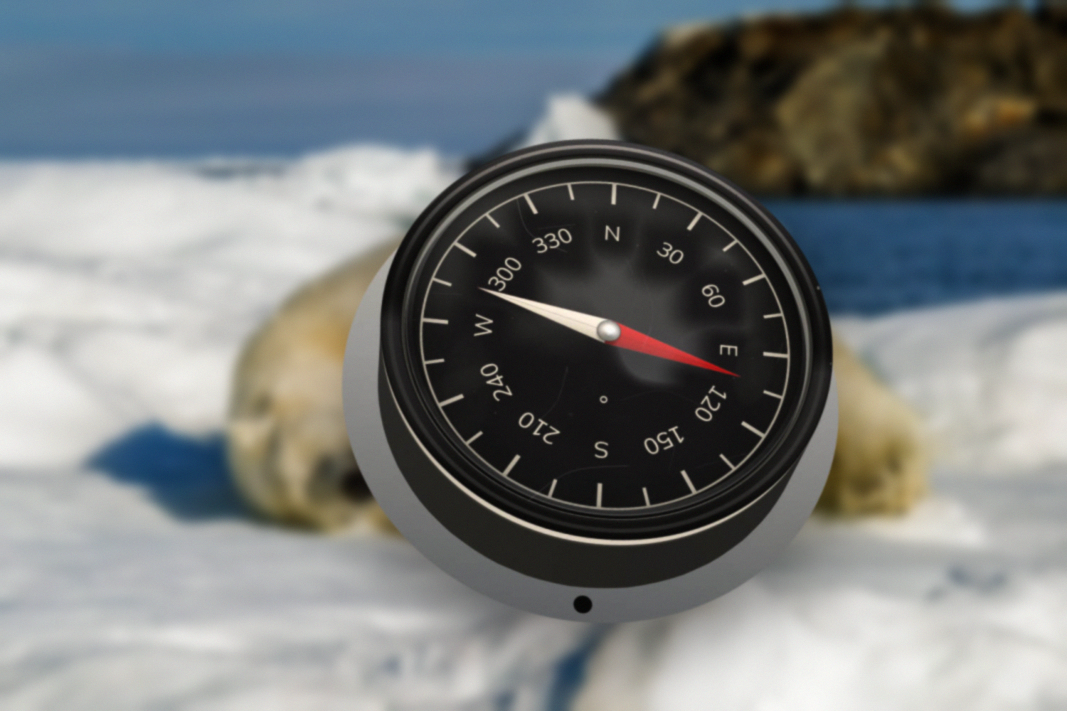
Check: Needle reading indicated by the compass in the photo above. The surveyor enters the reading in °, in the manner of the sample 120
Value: 105
